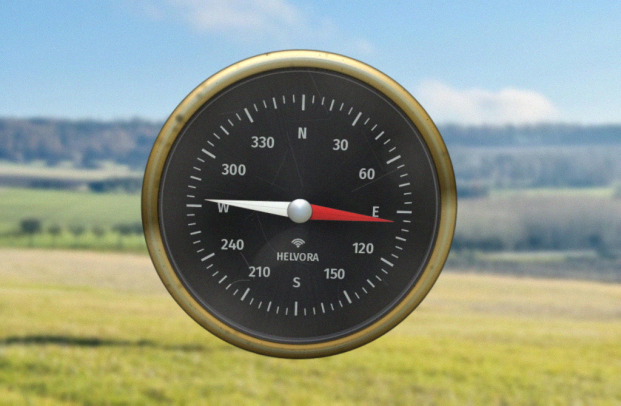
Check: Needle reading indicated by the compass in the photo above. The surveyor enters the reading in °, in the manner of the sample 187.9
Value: 95
